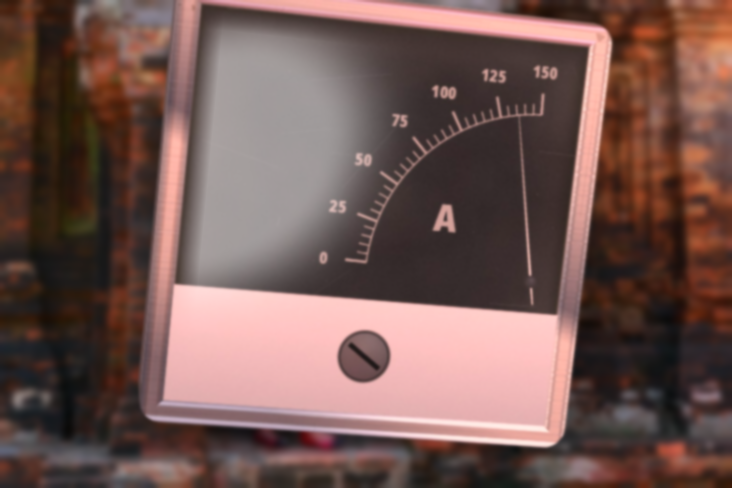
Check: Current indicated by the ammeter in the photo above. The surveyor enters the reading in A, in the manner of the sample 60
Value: 135
